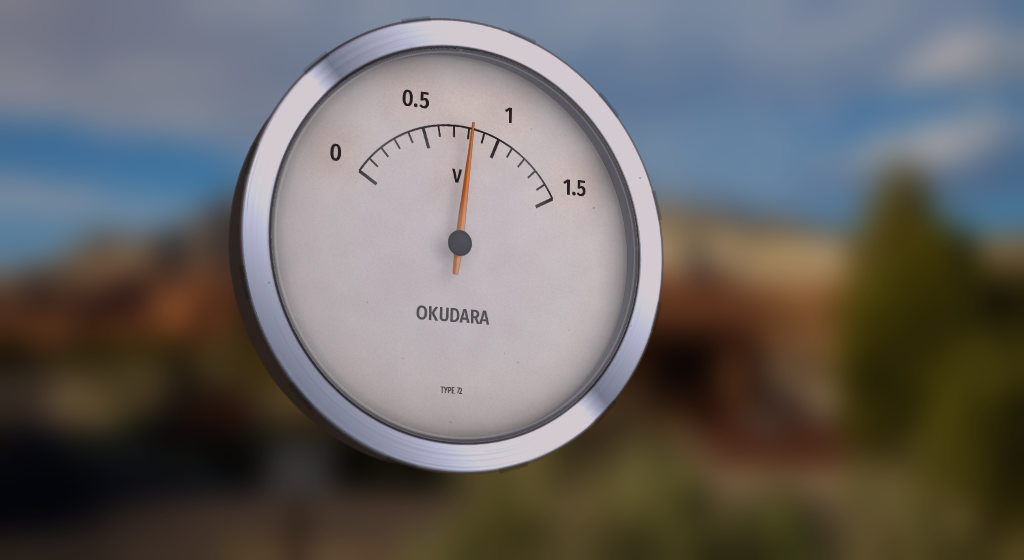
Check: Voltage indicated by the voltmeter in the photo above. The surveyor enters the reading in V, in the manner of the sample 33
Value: 0.8
